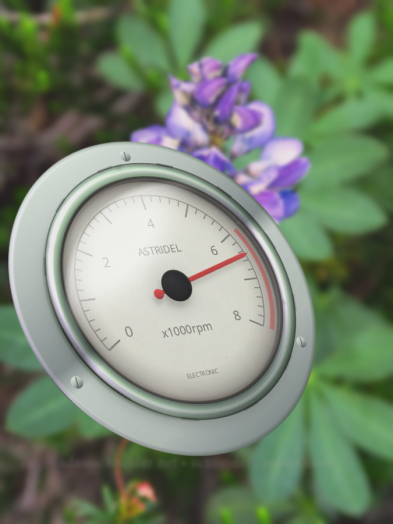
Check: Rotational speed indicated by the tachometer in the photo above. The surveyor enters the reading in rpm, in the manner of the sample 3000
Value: 6500
